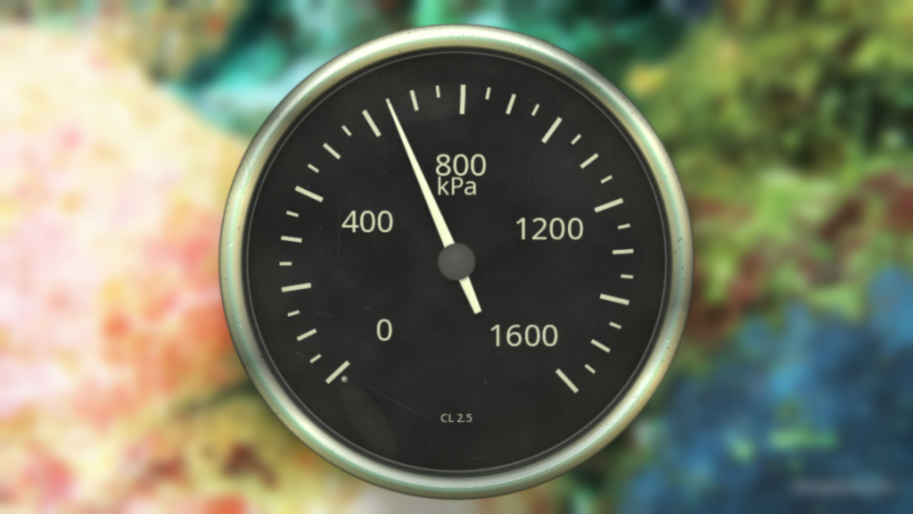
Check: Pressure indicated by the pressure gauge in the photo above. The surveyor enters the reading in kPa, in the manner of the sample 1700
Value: 650
